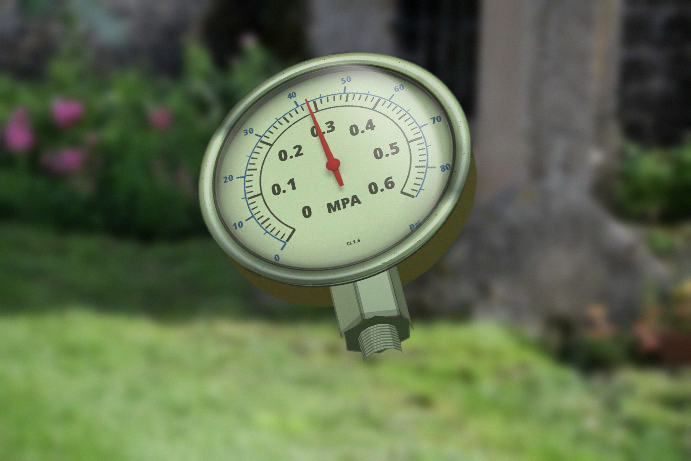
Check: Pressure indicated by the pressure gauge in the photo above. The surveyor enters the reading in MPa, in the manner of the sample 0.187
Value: 0.29
